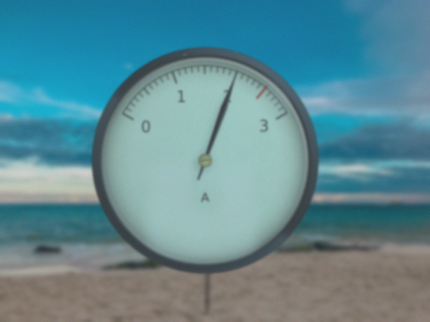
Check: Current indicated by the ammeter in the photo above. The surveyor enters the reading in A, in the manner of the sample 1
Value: 2
